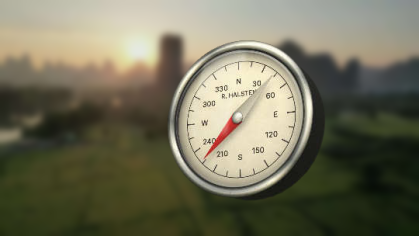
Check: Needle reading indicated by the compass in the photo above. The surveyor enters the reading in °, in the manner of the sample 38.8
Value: 225
